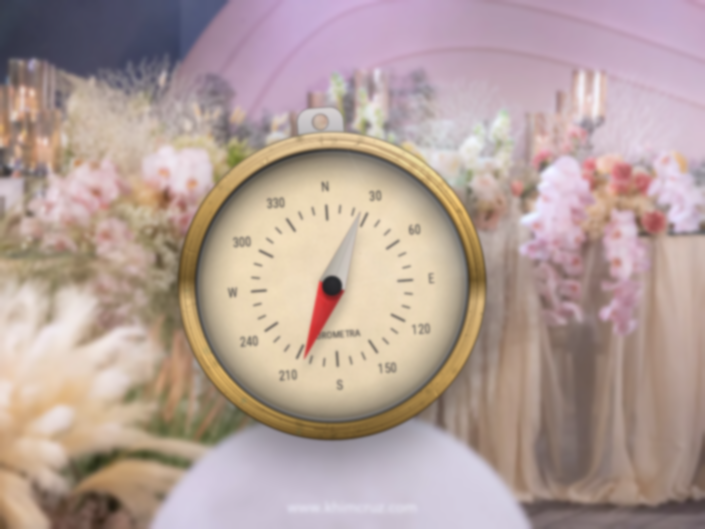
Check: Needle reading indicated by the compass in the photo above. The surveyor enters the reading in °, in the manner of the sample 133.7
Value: 205
